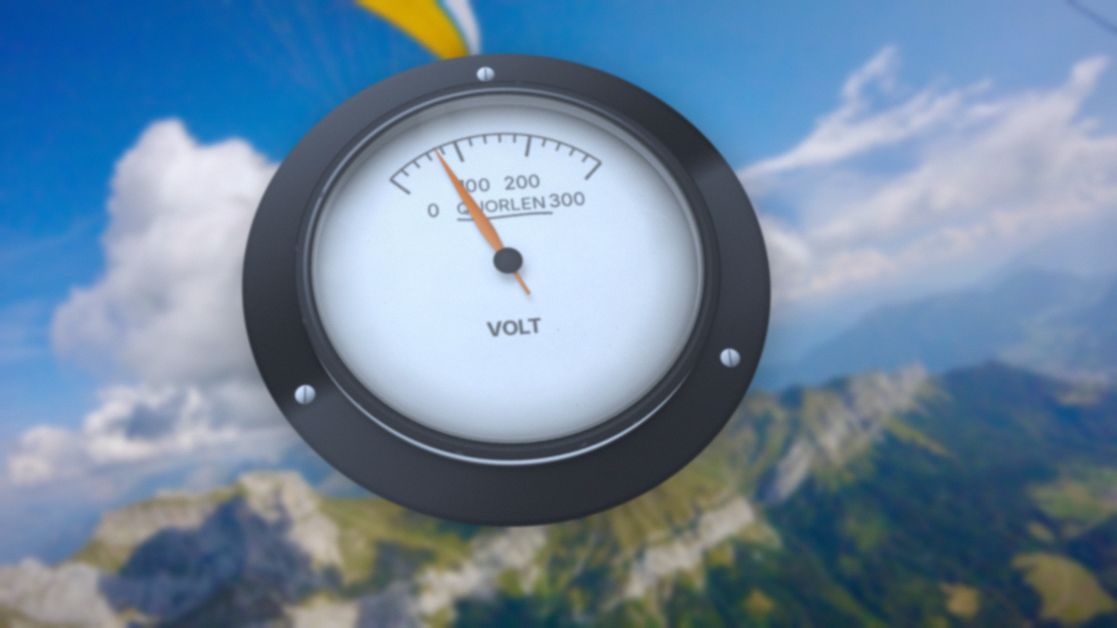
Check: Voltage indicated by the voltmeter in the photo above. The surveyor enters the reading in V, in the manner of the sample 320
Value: 70
